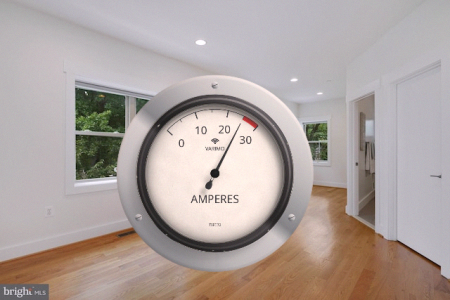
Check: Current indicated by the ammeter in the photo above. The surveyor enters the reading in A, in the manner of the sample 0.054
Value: 25
